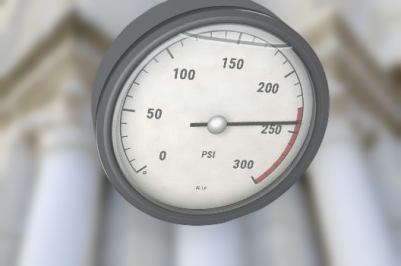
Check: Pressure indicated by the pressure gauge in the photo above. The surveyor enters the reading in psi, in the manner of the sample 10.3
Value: 240
